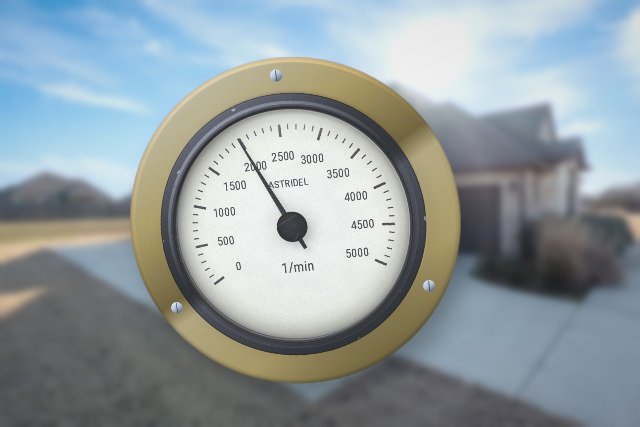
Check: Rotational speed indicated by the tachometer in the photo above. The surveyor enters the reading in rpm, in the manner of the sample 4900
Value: 2000
